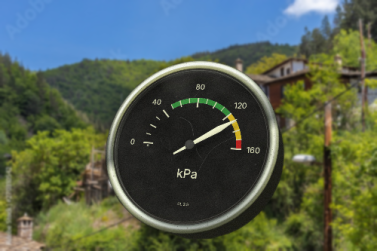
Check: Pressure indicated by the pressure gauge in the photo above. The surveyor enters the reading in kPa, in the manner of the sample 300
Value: 130
